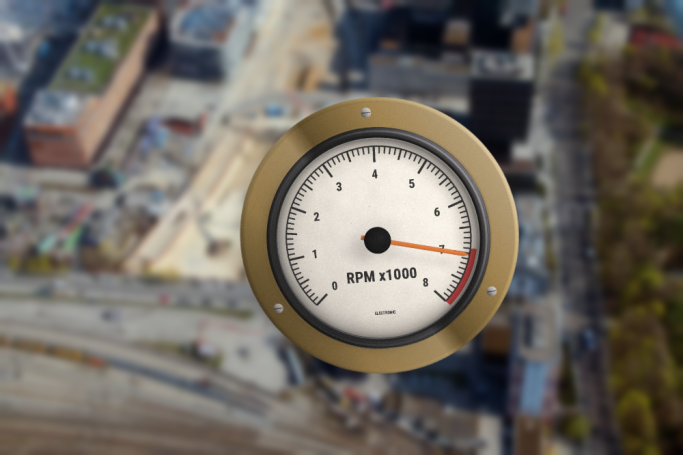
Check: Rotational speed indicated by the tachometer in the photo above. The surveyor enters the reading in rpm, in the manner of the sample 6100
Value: 7000
